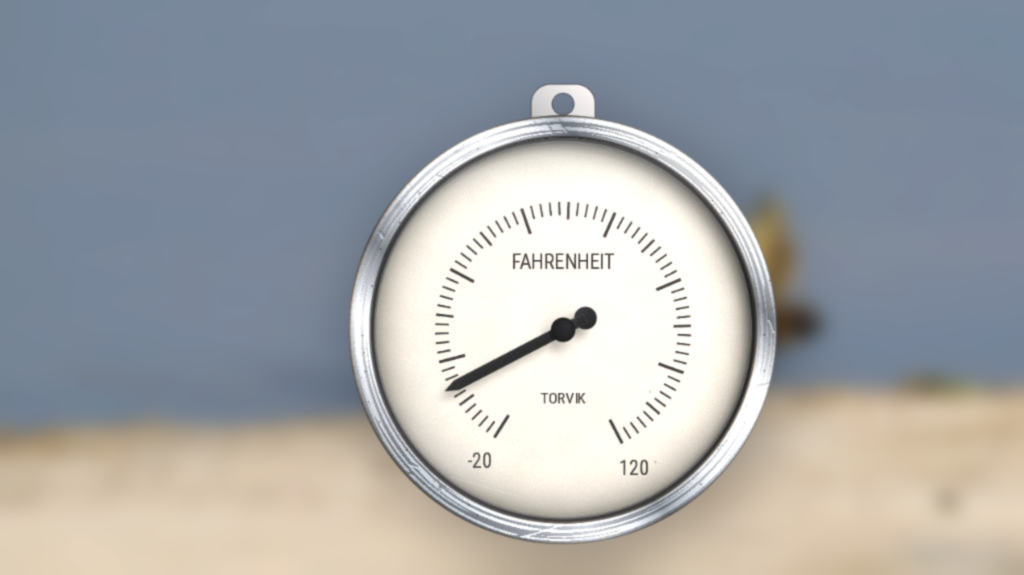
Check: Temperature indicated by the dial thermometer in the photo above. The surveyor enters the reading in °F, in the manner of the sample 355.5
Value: -6
